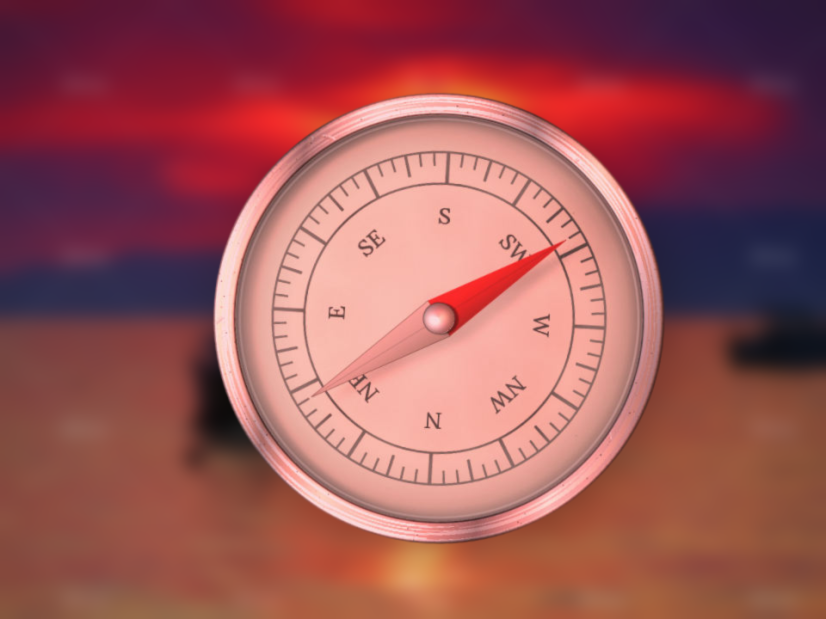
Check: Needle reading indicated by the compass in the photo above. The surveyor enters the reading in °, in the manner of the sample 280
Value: 235
